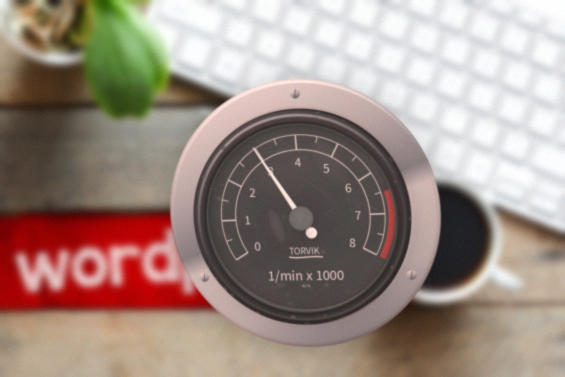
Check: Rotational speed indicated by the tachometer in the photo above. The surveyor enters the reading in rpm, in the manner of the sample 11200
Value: 3000
